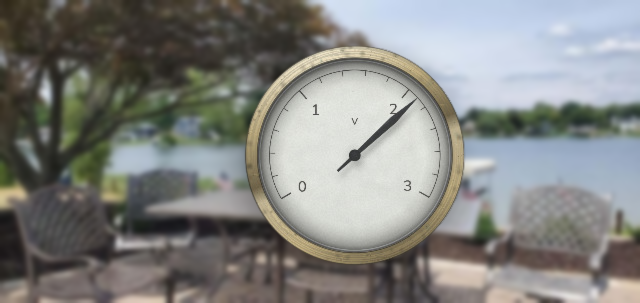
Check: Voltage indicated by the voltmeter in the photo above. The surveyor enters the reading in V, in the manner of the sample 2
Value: 2.1
